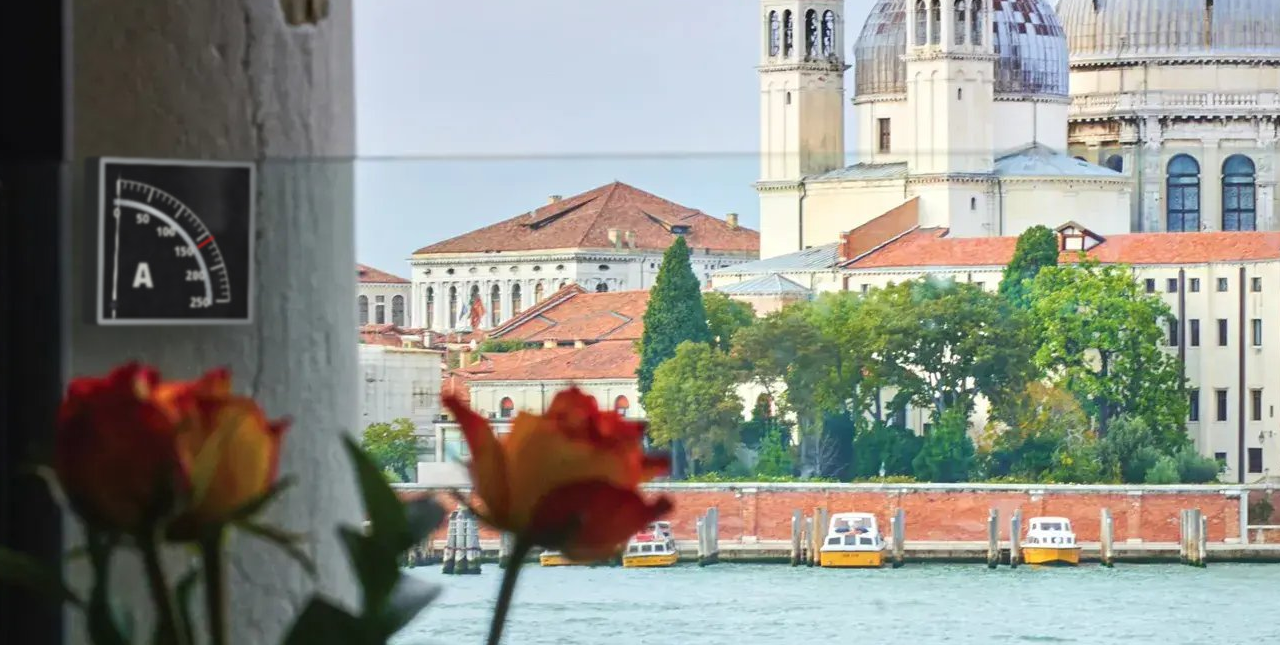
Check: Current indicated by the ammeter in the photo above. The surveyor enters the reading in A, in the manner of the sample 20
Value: 0
